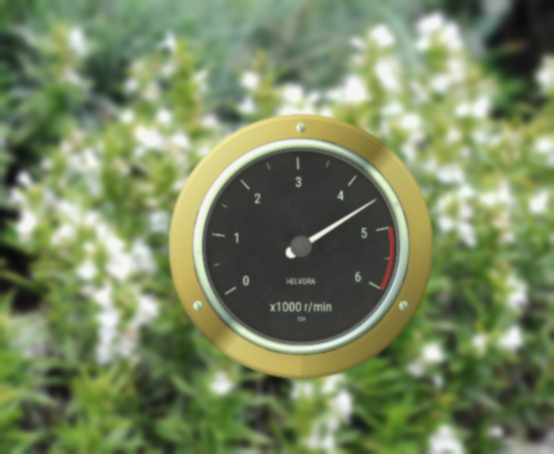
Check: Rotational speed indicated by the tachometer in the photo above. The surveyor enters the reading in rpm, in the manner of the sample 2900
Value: 4500
